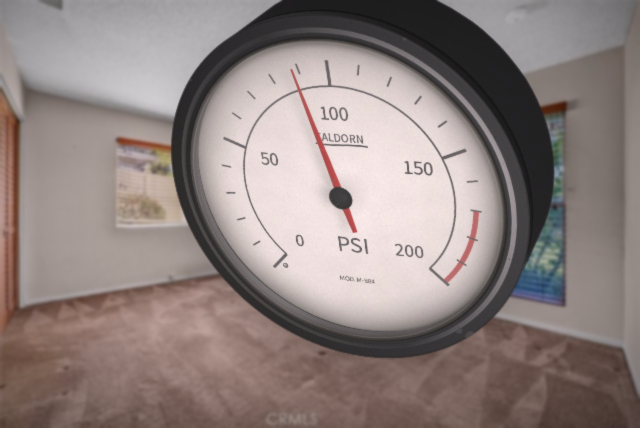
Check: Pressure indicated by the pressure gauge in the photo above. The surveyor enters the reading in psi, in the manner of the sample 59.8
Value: 90
